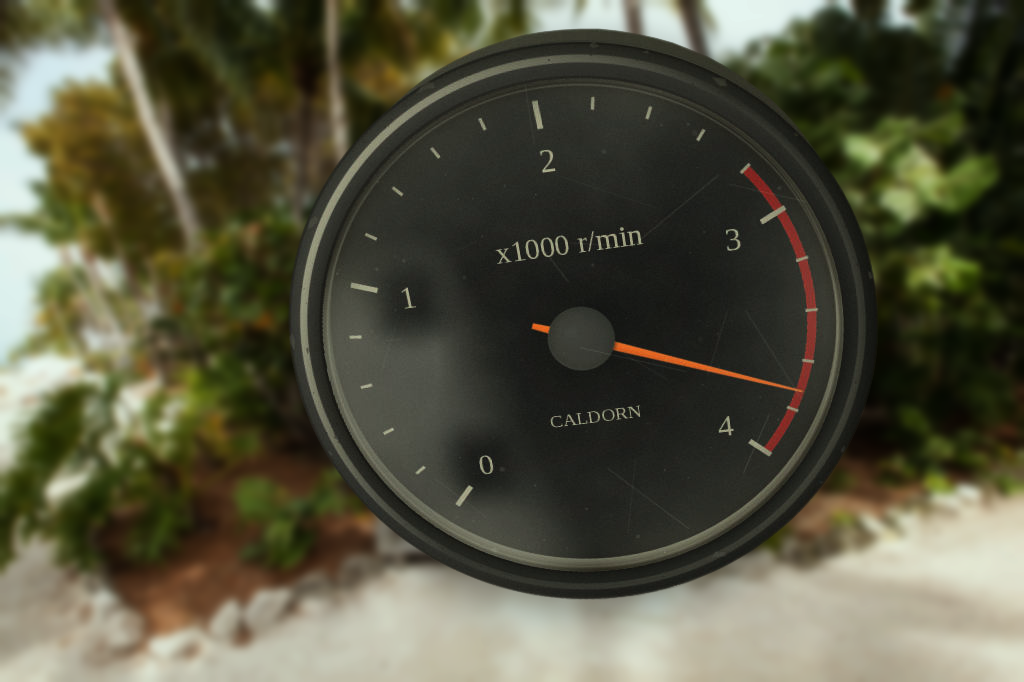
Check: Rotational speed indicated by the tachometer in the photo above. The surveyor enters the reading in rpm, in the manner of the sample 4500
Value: 3700
